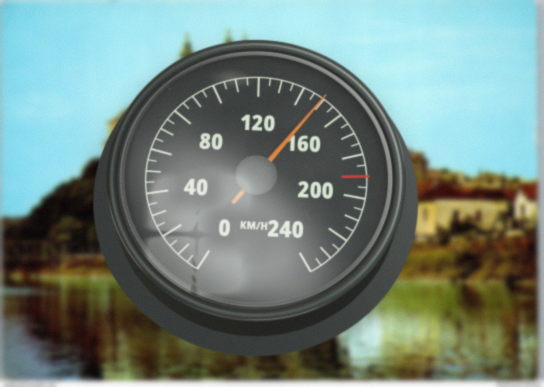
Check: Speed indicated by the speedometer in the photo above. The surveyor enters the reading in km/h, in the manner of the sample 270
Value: 150
